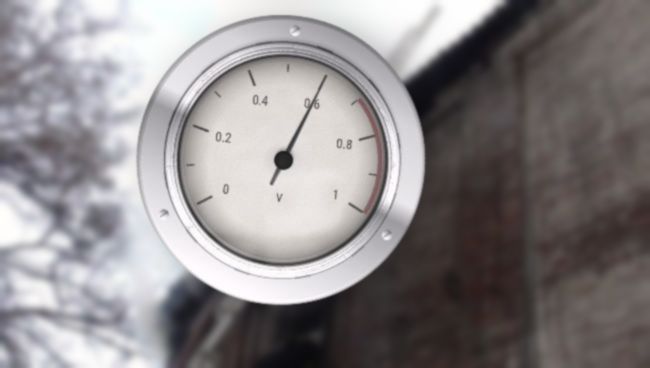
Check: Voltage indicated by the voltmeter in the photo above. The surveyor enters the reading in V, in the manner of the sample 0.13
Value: 0.6
